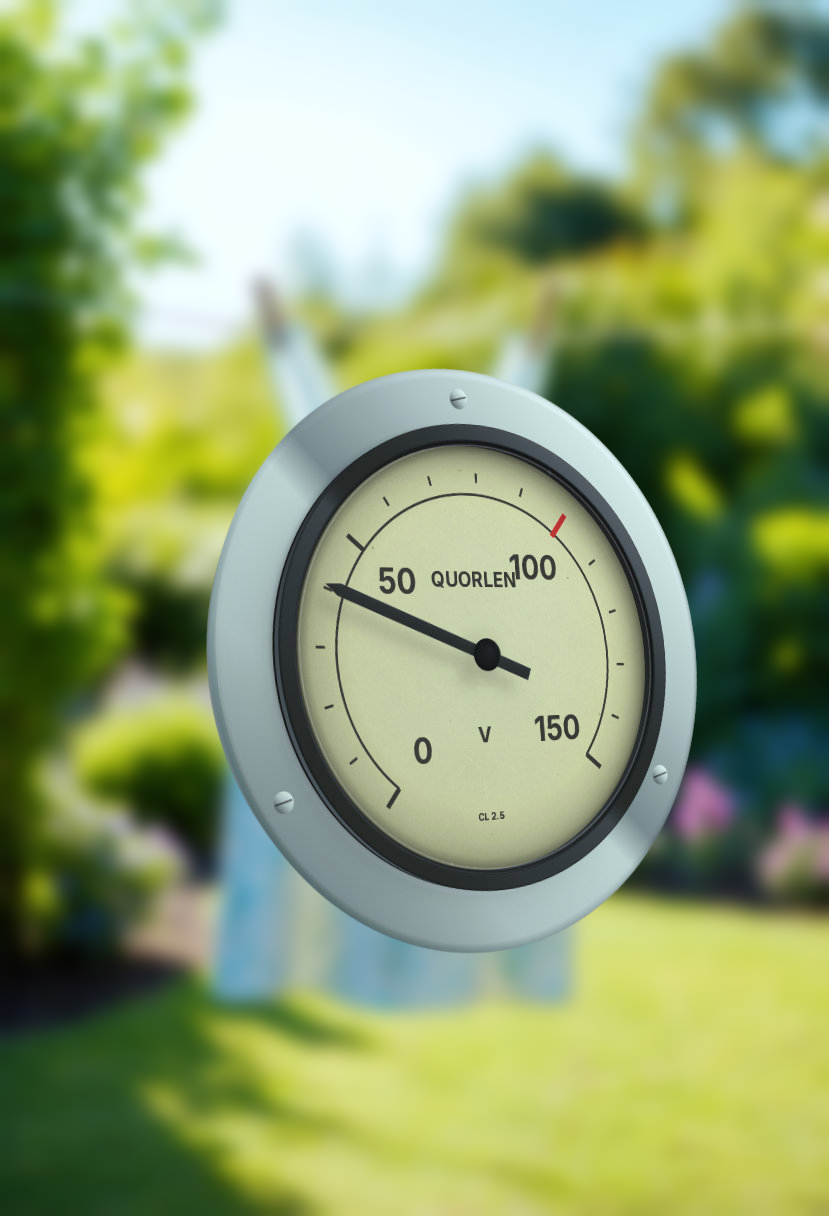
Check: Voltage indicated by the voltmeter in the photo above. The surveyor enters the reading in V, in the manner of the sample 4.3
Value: 40
